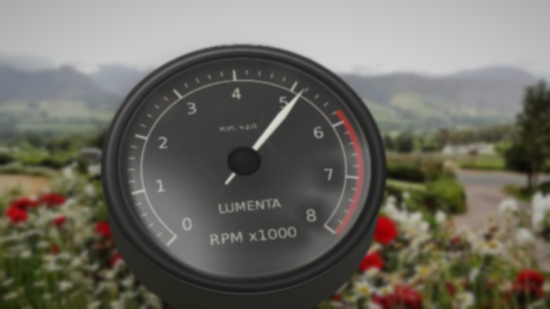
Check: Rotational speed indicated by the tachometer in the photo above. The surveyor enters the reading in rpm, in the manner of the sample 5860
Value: 5200
